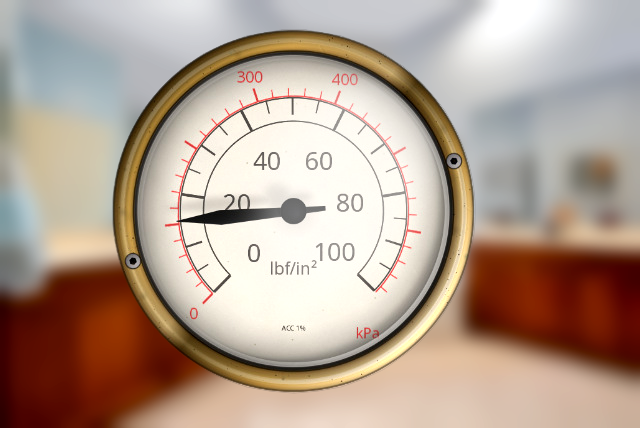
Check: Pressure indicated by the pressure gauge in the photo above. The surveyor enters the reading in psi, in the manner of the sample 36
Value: 15
